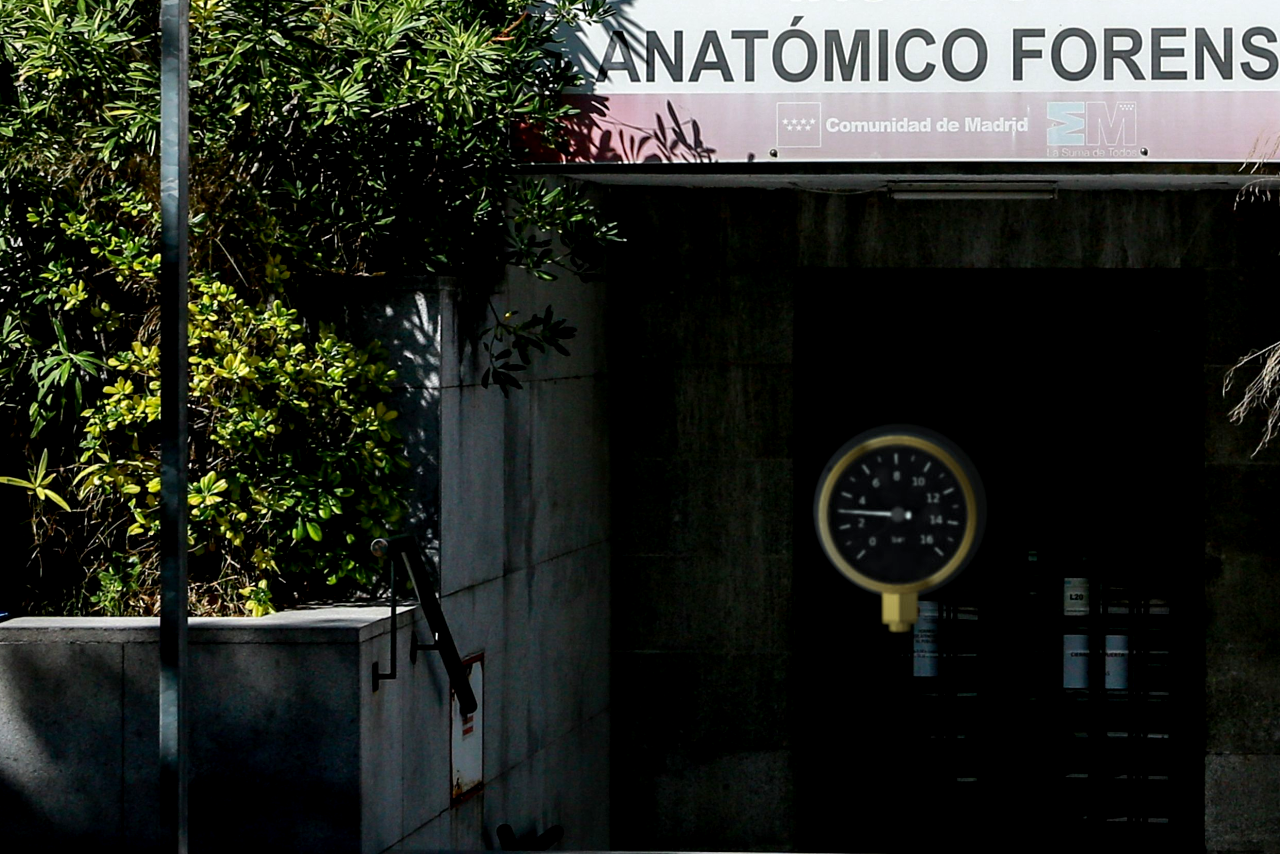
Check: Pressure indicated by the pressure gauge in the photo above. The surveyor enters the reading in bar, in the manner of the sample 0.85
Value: 3
